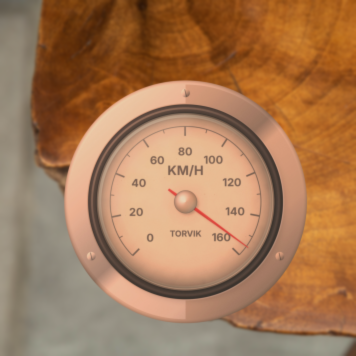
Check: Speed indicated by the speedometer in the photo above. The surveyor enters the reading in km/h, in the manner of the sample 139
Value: 155
